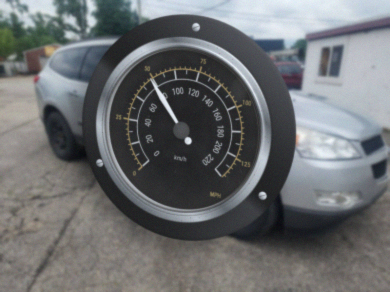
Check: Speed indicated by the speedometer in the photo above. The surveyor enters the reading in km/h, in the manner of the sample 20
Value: 80
